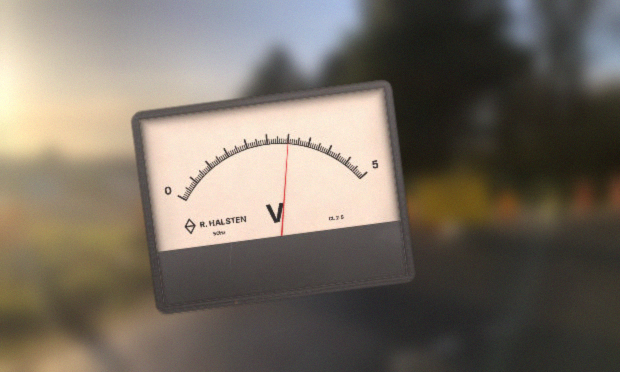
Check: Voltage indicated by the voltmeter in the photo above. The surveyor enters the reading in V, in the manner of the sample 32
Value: 3
